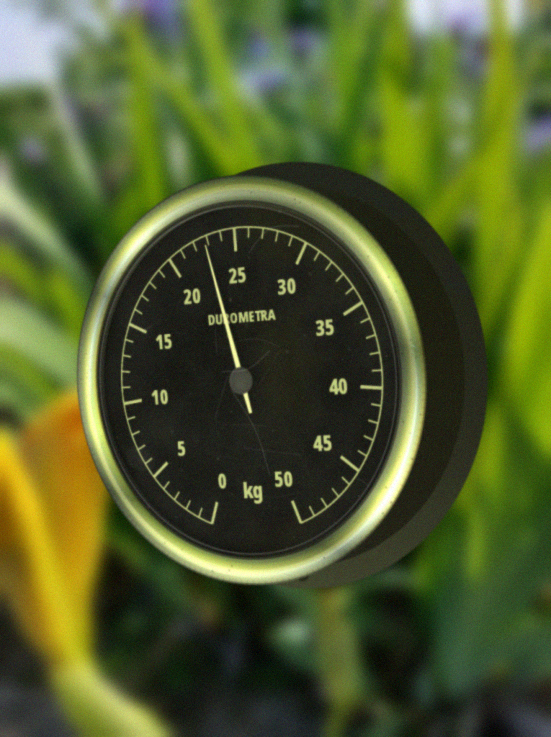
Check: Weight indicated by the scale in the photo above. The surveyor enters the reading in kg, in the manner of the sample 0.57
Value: 23
